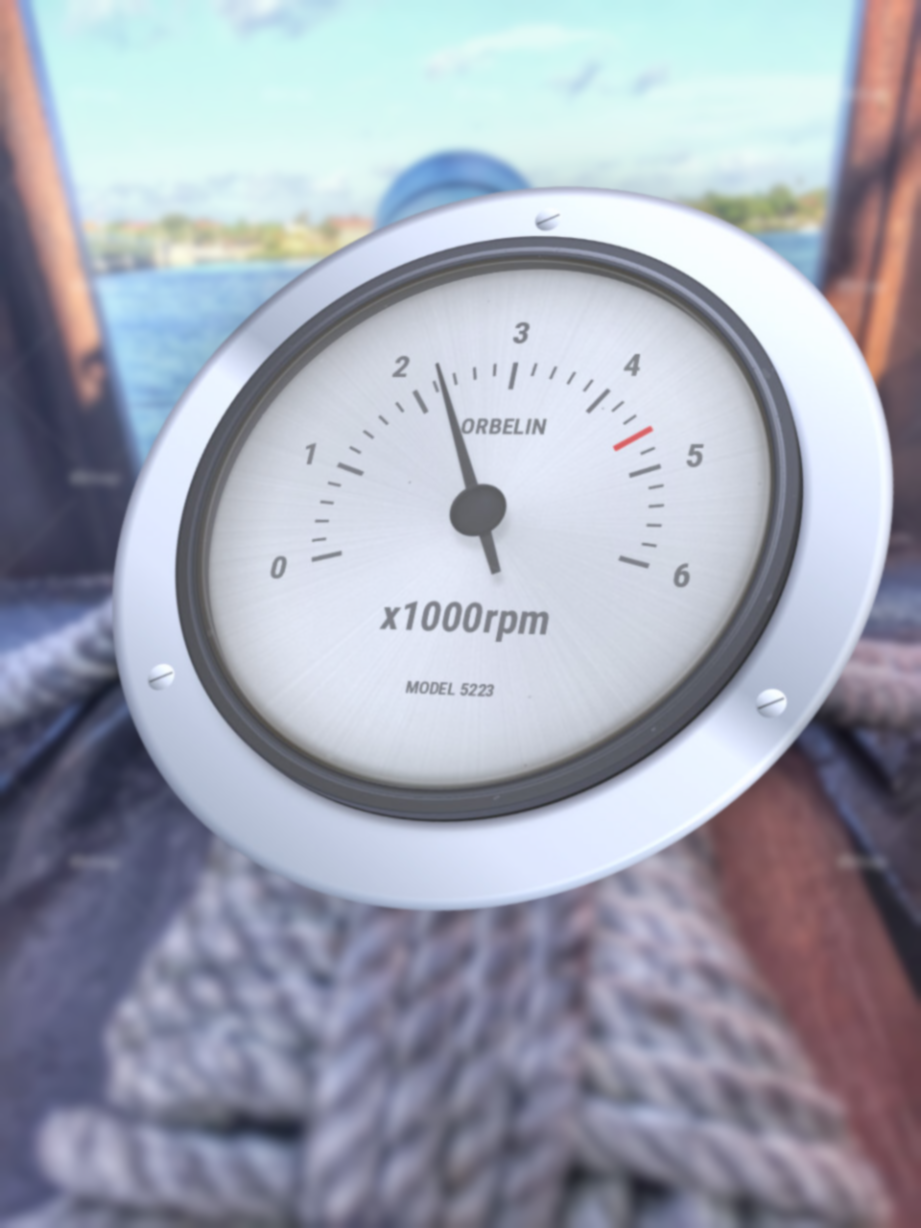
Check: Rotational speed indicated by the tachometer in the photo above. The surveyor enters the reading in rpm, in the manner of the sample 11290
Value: 2300
